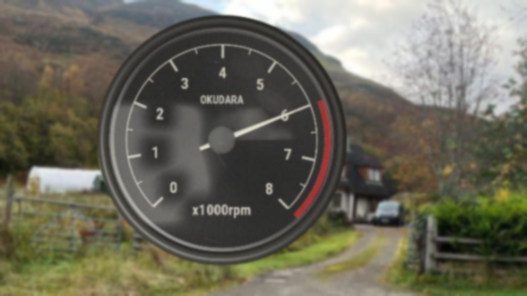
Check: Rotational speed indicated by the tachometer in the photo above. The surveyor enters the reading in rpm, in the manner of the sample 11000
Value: 6000
